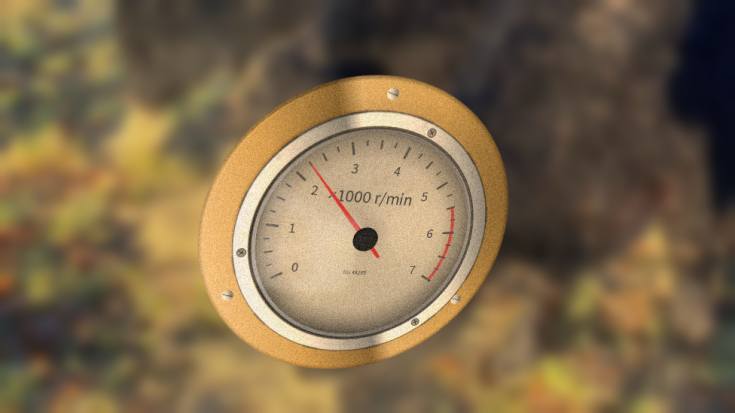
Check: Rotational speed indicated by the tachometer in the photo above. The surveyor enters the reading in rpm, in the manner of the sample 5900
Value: 2250
